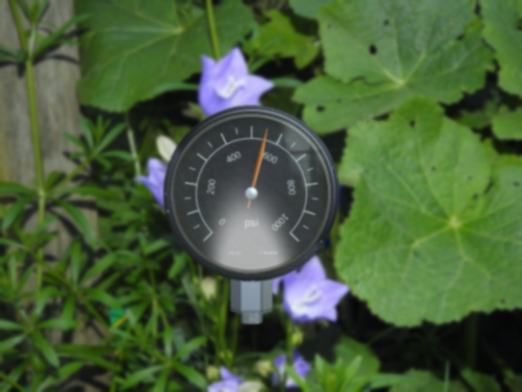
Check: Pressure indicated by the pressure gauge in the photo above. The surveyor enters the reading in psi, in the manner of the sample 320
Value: 550
